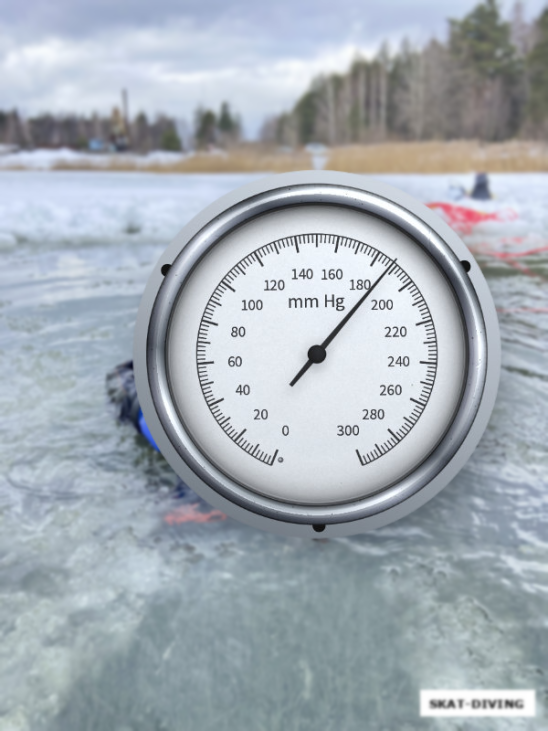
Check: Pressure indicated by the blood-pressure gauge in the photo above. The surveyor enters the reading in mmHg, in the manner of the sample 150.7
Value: 188
